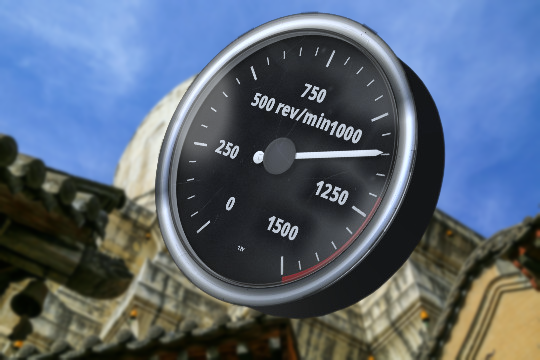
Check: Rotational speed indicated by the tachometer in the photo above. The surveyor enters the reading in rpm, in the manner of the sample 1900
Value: 1100
